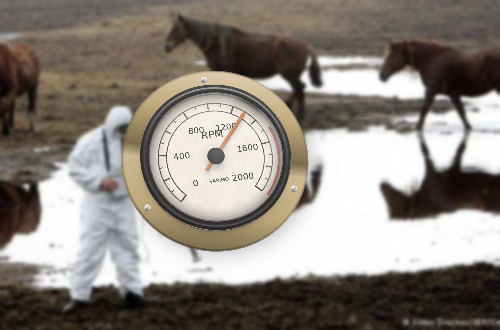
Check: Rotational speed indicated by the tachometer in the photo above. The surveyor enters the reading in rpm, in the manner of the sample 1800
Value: 1300
